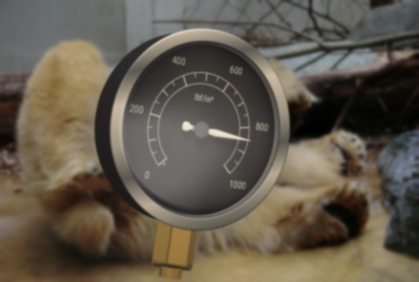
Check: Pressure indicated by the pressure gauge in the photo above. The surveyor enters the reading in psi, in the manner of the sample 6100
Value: 850
